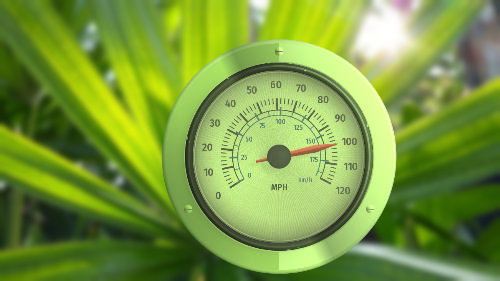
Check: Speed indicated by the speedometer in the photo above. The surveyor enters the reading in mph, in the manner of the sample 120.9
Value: 100
